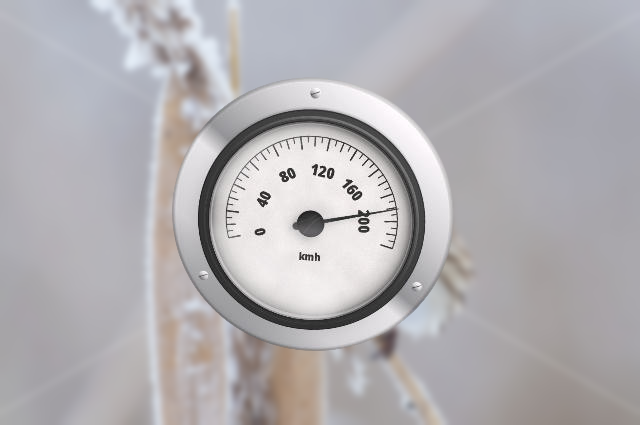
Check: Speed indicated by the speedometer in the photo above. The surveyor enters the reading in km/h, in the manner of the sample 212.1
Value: 190
